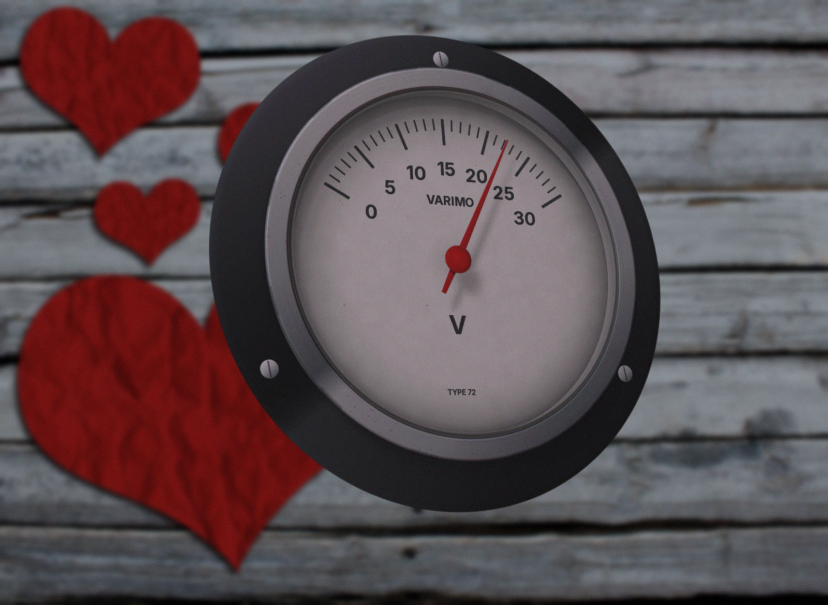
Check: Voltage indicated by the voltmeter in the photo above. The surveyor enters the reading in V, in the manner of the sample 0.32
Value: 22
